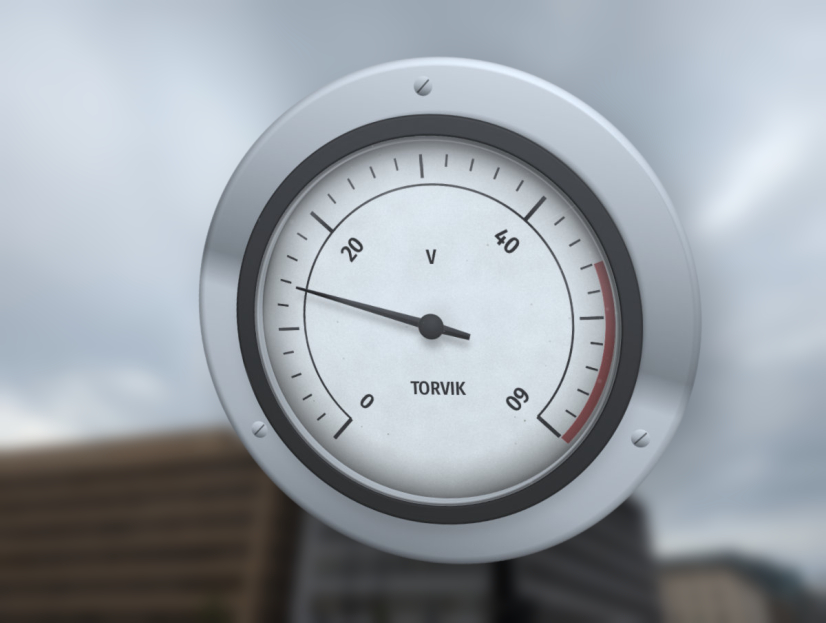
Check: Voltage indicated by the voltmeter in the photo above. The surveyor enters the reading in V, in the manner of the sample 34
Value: 14
